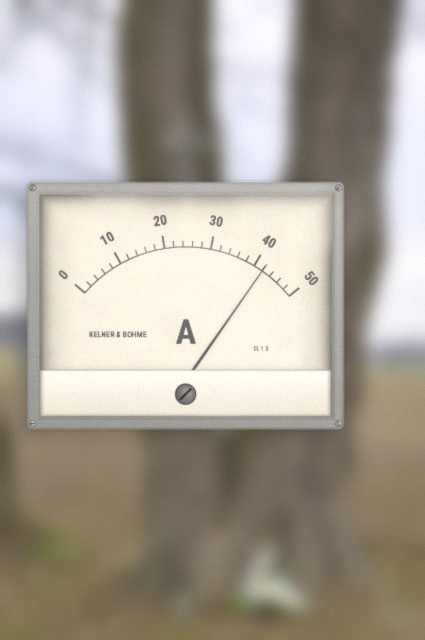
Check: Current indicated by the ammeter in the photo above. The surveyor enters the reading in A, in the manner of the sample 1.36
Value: 42
